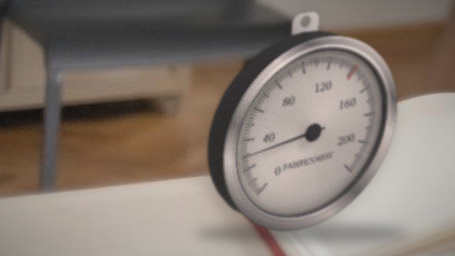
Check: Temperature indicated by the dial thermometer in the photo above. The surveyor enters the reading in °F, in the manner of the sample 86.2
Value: 30
